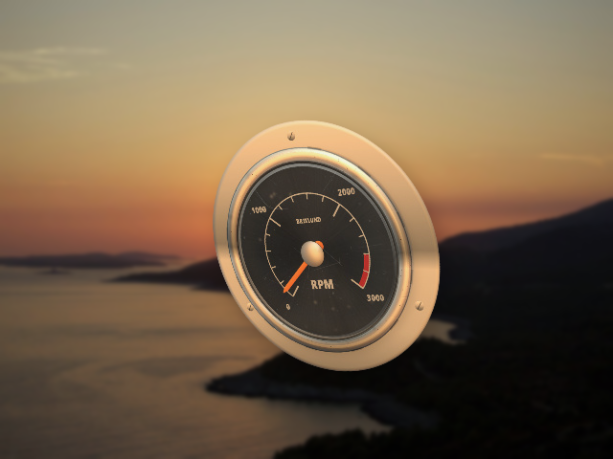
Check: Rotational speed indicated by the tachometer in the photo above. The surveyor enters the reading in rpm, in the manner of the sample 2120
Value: 100
